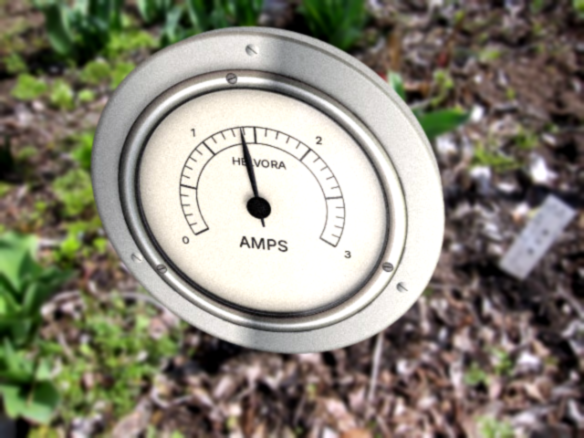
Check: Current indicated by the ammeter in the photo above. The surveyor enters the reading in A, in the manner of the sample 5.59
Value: 1.4
